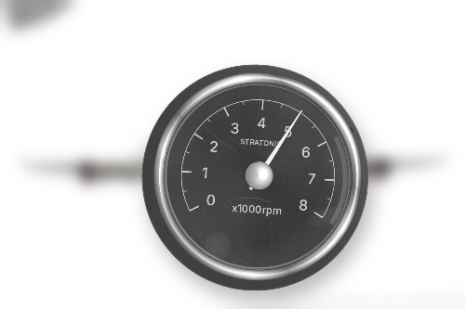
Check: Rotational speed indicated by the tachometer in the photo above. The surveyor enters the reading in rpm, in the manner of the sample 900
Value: 5000
